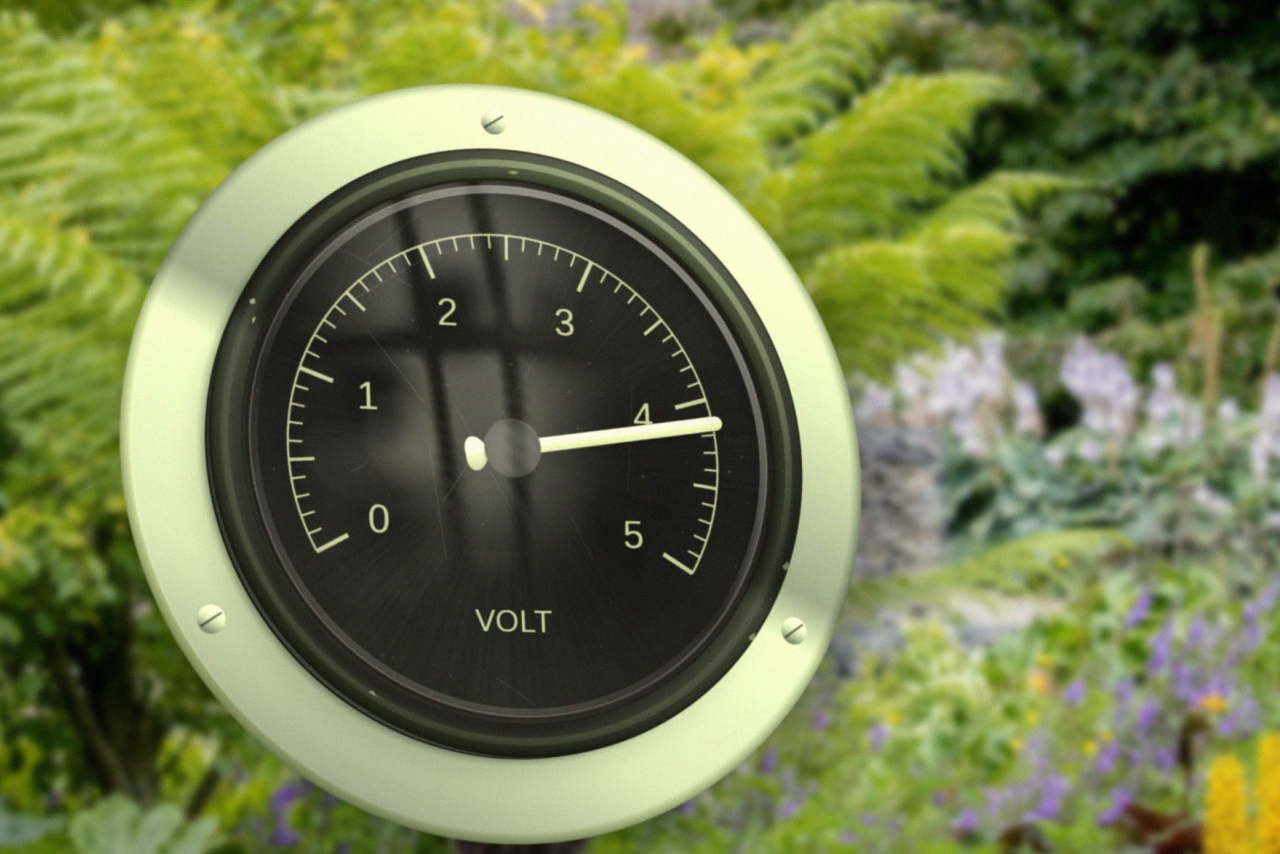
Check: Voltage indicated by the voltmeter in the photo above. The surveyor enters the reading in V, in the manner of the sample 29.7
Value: 4.15
